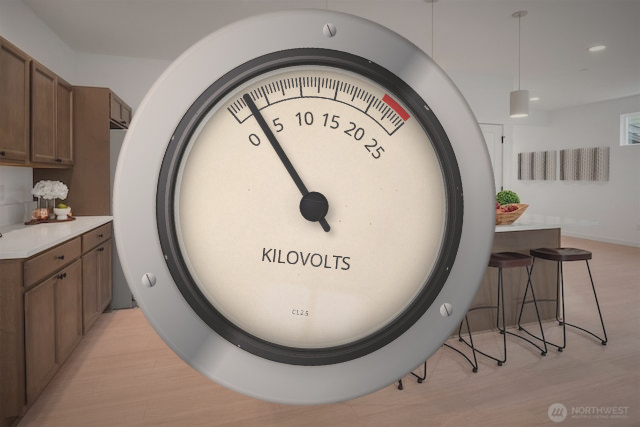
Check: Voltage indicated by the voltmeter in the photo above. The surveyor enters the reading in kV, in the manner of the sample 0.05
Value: 2.5
